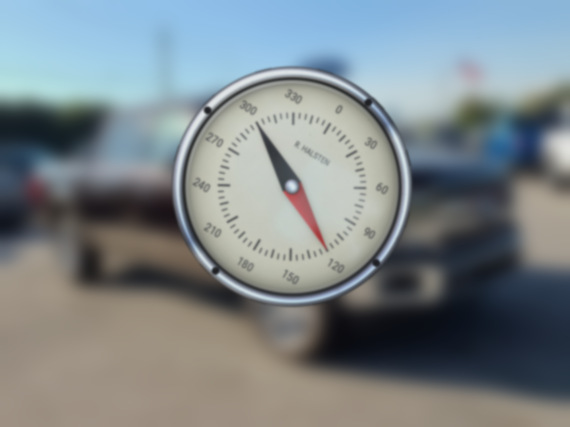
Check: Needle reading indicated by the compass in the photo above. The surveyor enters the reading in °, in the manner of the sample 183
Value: 120
